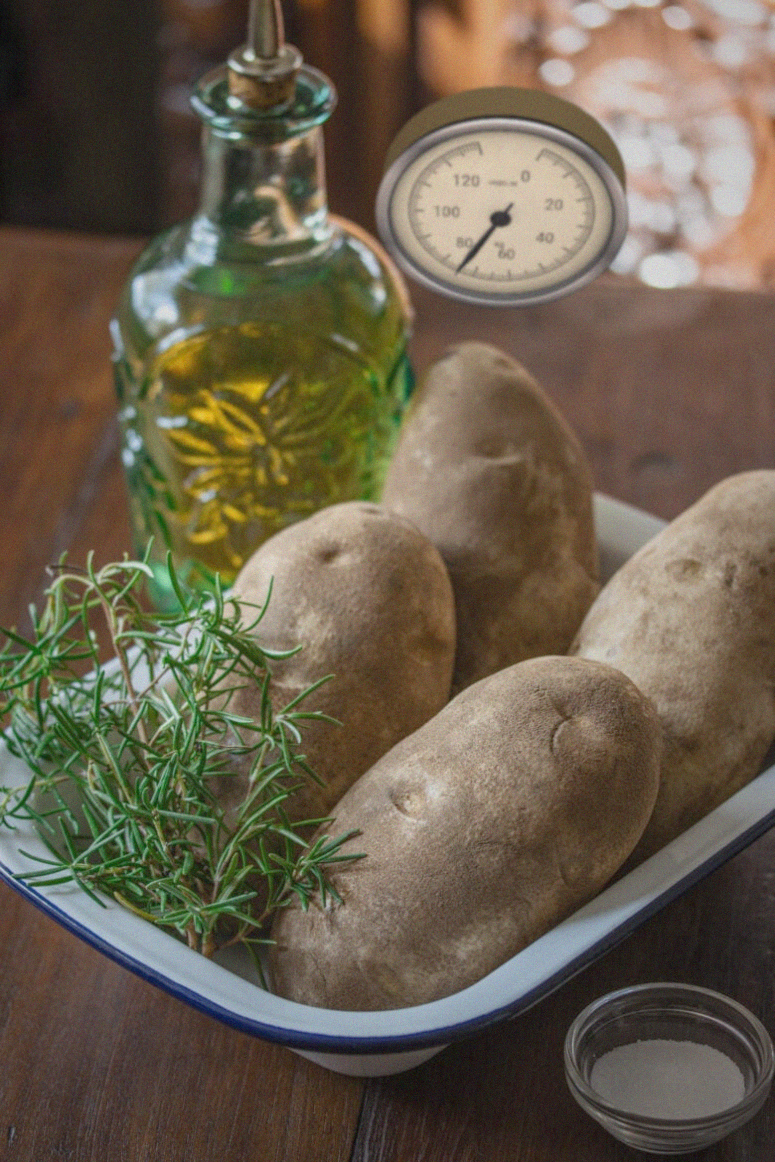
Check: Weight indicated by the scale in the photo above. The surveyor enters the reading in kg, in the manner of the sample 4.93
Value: 75
